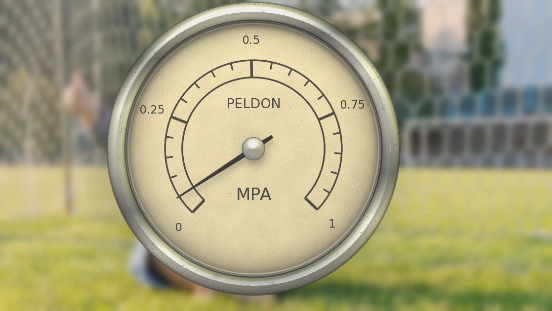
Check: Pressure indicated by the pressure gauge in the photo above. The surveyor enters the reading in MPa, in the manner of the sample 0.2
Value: 0.05
